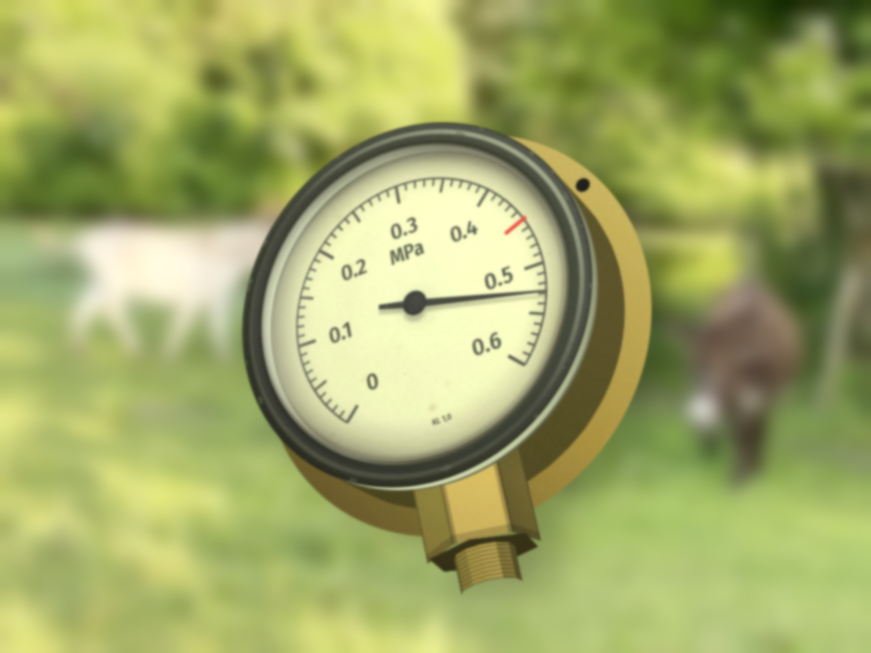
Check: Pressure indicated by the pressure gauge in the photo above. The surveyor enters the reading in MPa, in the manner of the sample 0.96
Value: 0.53
